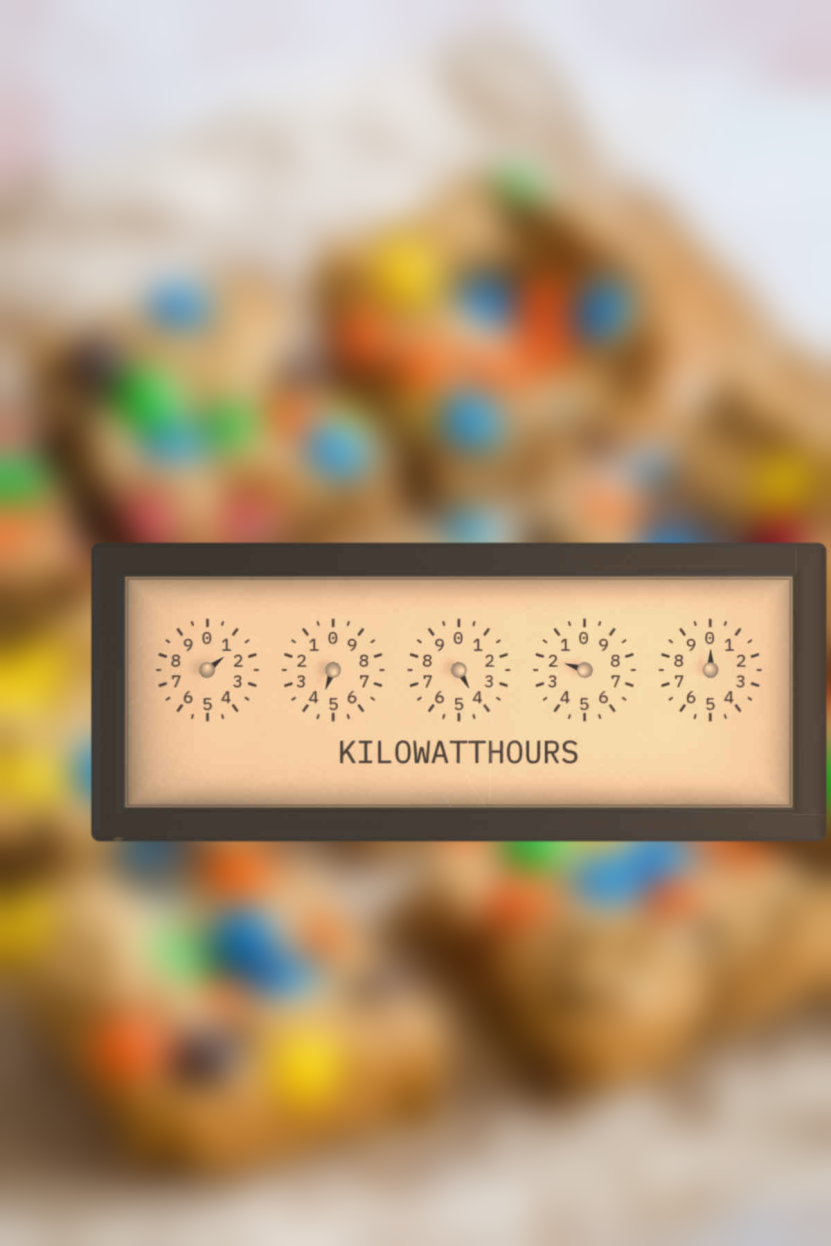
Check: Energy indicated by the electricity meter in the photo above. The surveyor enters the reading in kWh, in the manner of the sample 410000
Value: 14420
